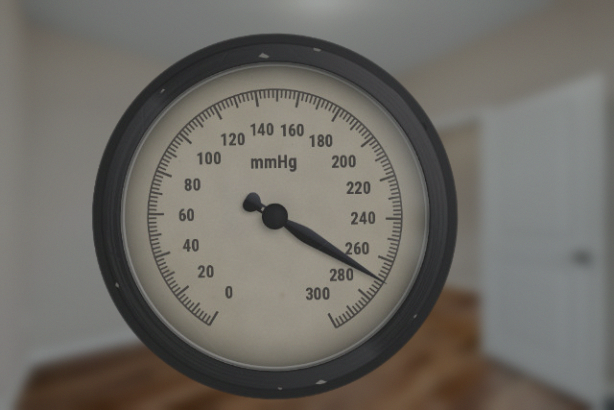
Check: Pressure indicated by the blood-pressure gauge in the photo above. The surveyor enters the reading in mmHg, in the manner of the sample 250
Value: 270
